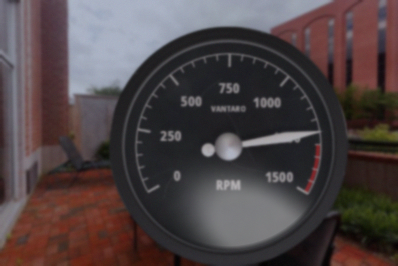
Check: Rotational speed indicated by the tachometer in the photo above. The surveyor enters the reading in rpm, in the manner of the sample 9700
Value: 1250
